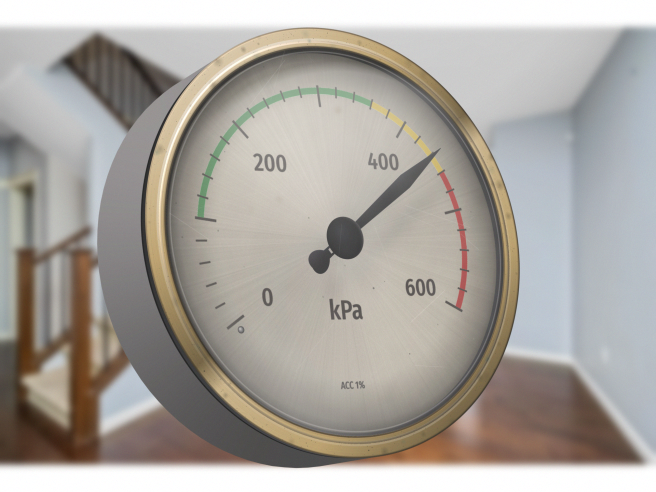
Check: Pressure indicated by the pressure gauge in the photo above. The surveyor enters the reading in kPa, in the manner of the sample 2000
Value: 440
